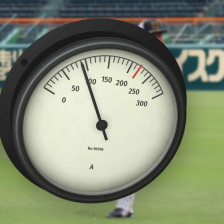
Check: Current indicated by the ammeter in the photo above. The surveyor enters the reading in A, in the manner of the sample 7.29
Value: 90
